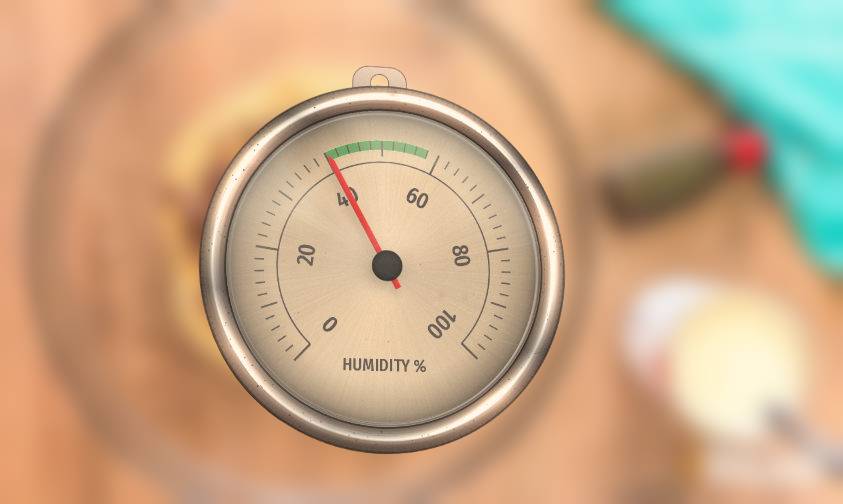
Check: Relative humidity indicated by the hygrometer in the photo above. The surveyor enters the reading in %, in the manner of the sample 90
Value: 40
